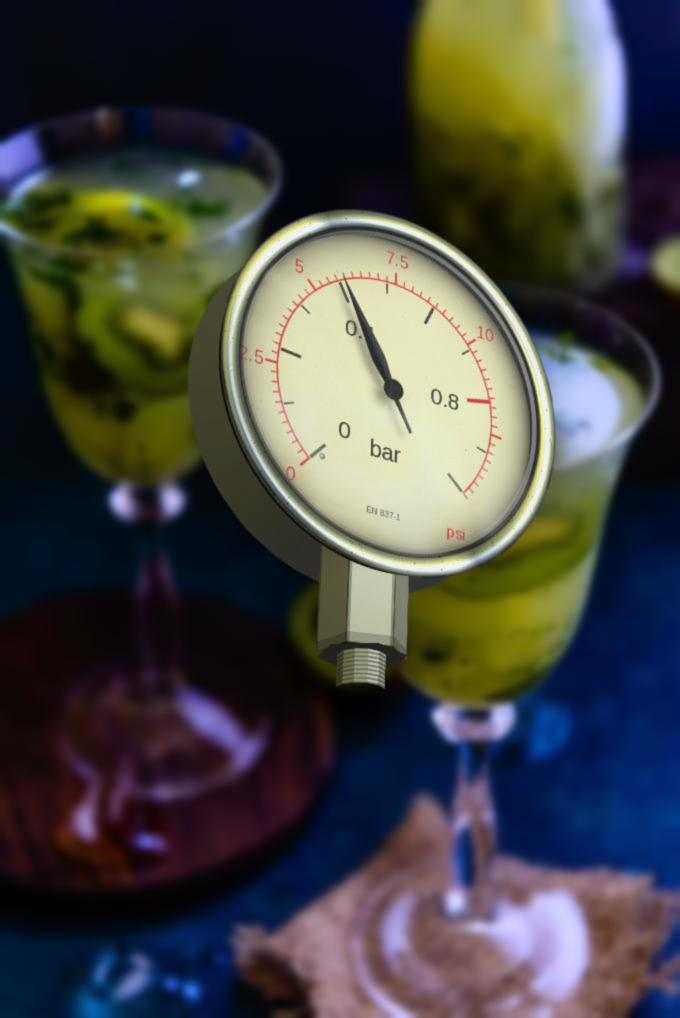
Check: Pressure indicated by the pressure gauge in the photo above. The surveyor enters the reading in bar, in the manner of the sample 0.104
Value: 0.4
